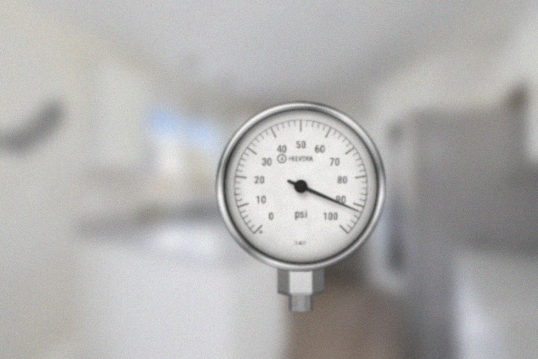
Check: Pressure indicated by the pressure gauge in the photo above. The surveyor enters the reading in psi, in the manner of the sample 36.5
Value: 92
